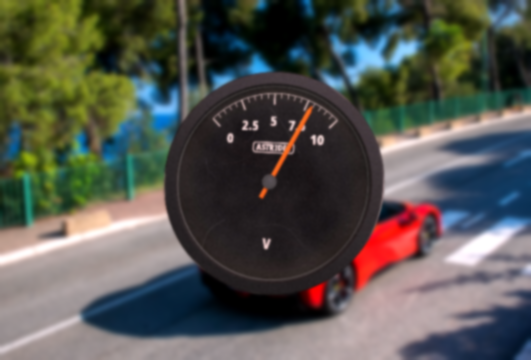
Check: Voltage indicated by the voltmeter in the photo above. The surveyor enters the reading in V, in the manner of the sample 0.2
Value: 8
